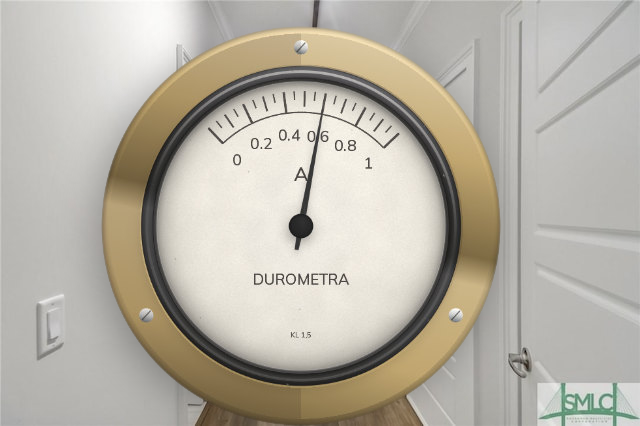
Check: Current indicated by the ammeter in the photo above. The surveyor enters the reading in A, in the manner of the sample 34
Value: 0.6
